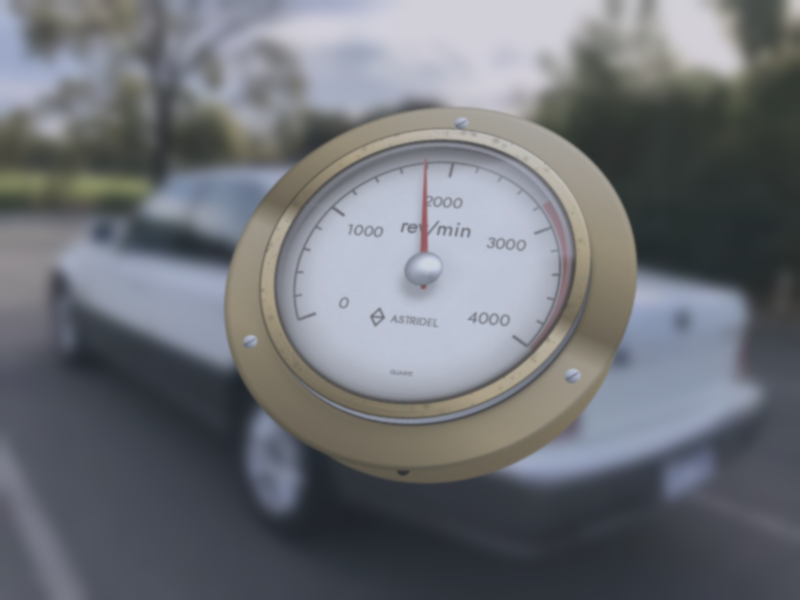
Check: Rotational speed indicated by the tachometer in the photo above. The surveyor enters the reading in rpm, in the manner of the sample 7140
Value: 1800
